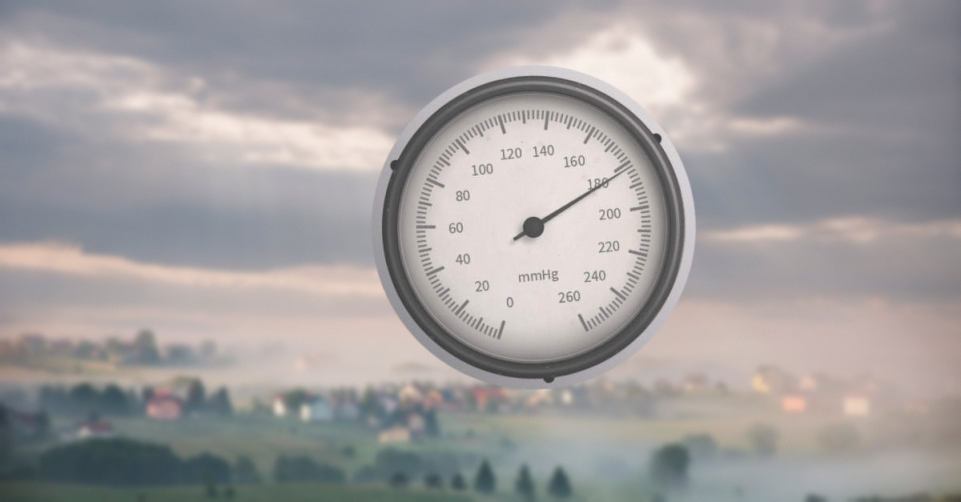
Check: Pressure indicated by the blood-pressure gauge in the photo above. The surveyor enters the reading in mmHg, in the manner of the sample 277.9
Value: 182
